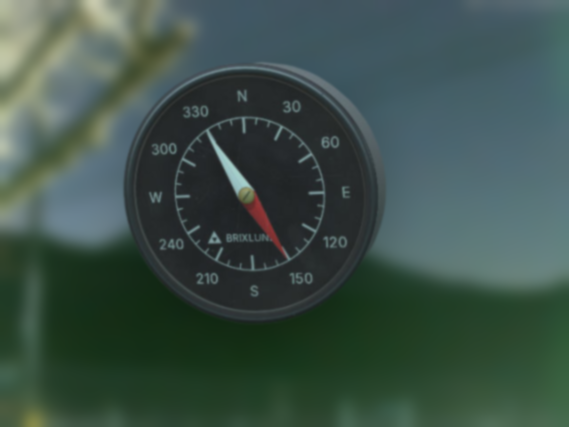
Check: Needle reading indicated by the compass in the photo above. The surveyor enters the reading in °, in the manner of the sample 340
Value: 150
